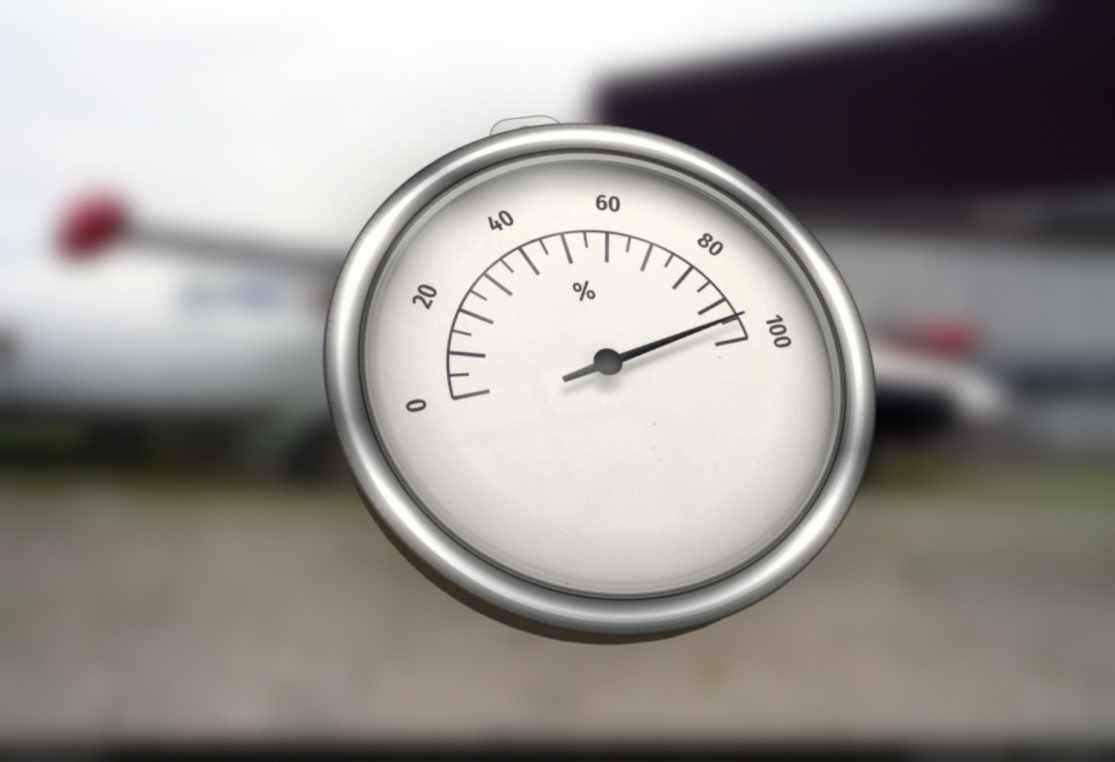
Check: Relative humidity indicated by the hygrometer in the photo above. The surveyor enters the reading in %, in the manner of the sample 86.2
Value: 95
